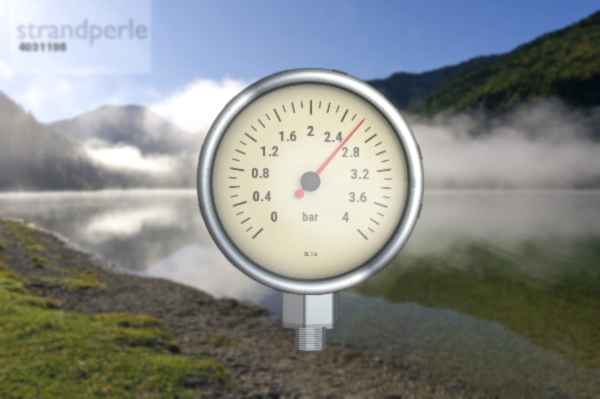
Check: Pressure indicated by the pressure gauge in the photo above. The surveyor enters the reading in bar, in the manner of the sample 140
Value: 2.6
